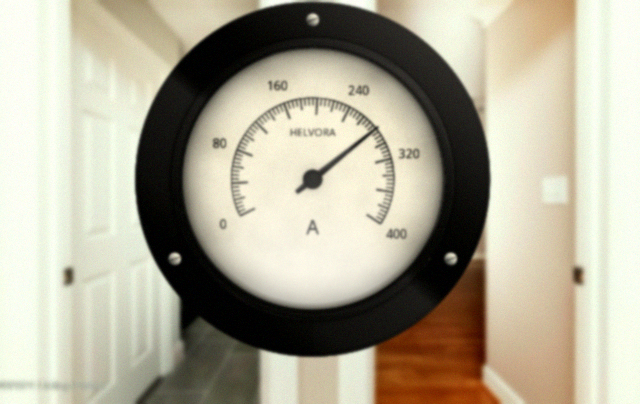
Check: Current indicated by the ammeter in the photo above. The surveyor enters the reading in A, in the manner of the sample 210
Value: 280
